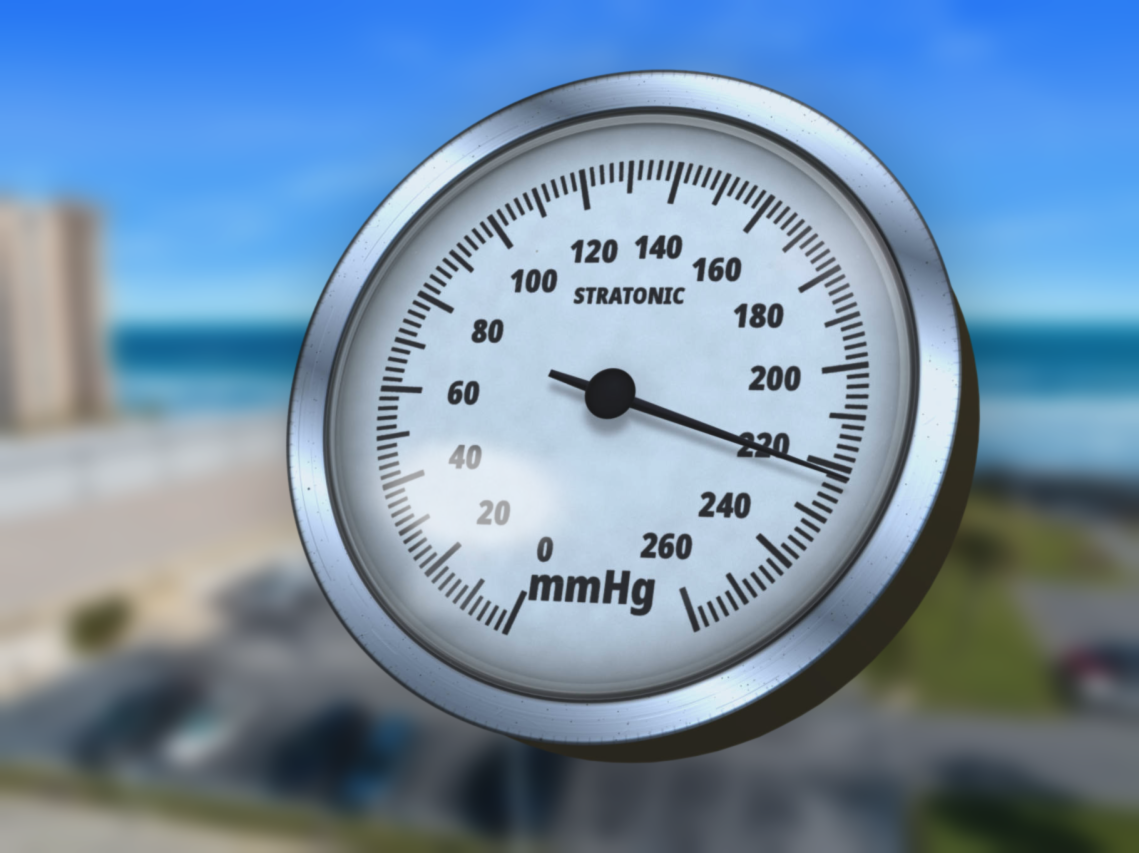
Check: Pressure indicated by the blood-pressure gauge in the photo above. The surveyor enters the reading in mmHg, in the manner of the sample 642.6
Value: 222
